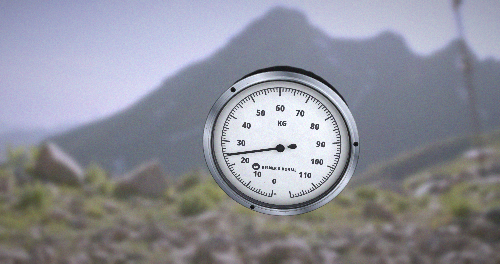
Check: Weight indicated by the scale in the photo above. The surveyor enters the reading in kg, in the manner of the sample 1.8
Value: 25
